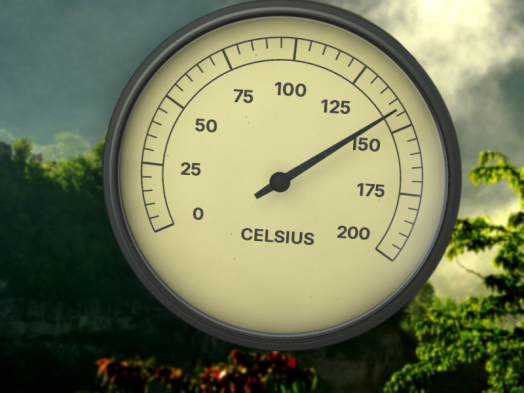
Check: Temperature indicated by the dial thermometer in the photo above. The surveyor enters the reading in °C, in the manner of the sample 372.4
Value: 142.5
